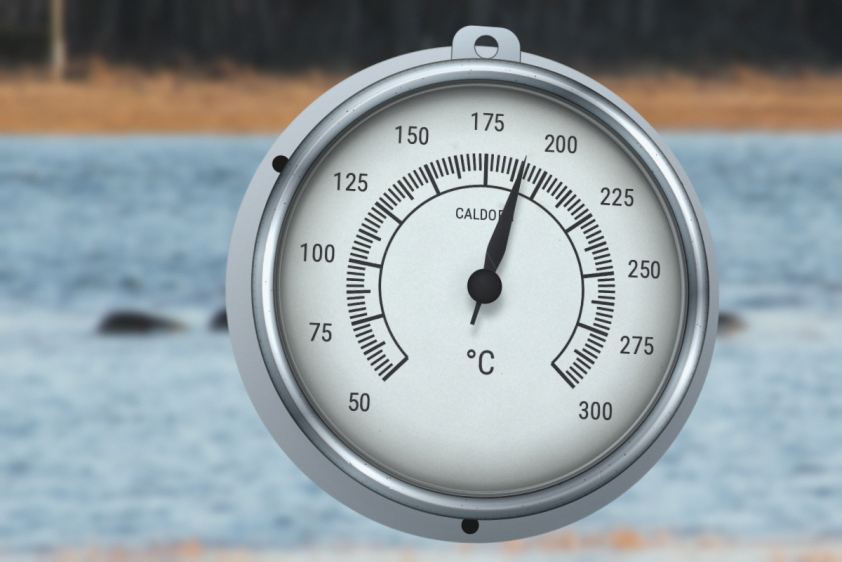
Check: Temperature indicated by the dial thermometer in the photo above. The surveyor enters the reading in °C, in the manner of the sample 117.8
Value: 190
